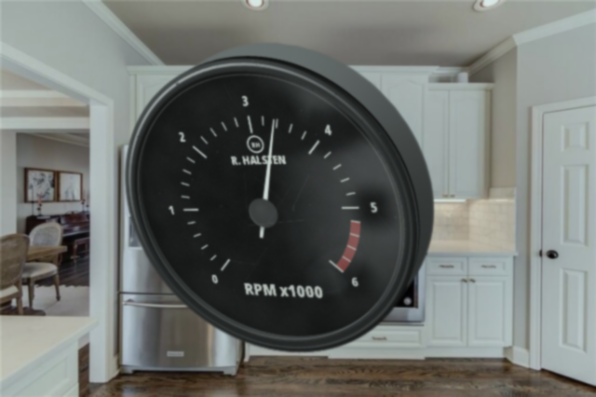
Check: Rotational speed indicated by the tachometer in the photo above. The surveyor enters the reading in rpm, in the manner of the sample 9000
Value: 3400
